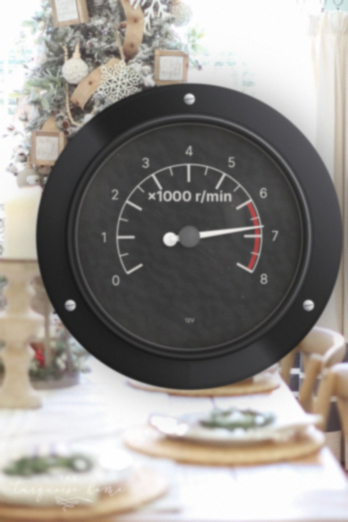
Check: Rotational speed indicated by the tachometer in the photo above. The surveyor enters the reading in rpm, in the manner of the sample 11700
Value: 6750
